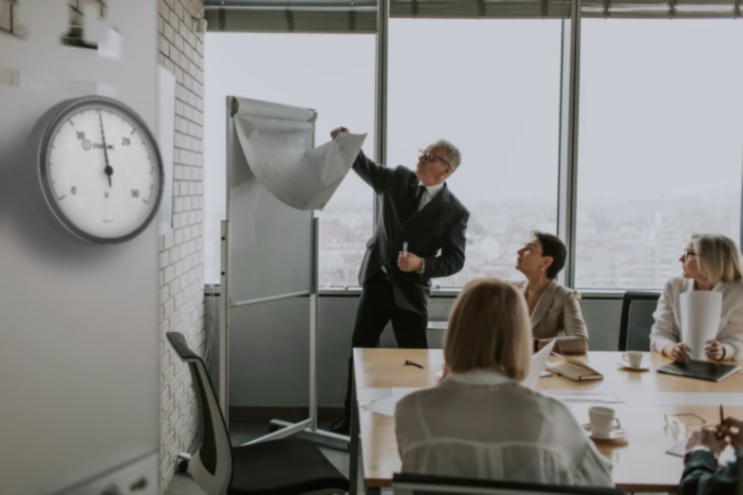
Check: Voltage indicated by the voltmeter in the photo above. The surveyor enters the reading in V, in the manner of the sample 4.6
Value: 14
